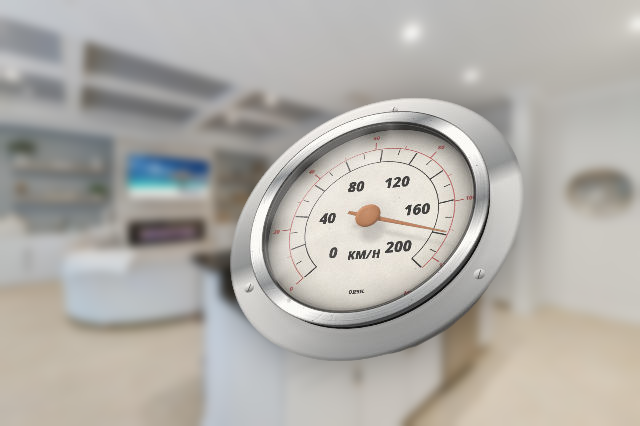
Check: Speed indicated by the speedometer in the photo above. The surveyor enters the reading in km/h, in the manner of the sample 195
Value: 180
